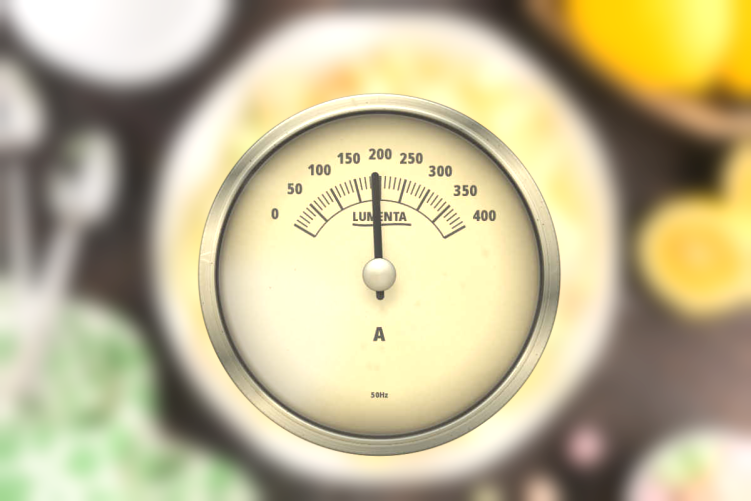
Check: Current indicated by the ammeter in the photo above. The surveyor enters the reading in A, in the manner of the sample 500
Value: 190
